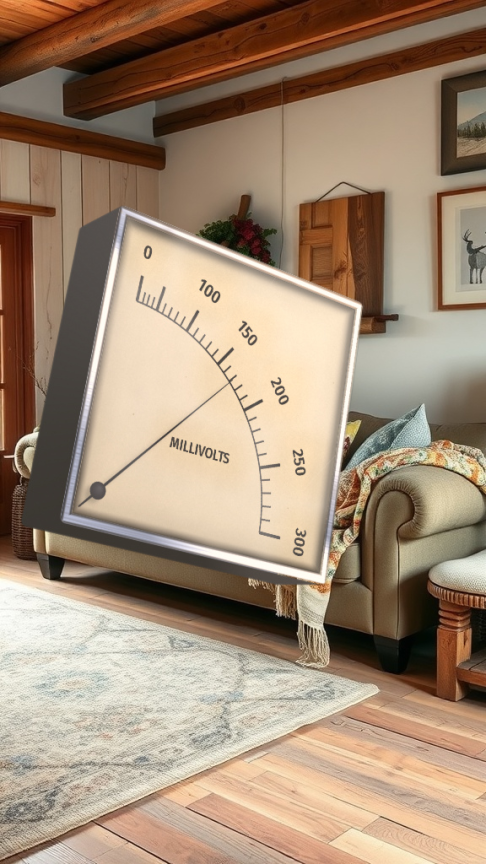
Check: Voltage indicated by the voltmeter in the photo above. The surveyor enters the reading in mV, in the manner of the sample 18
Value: 170
